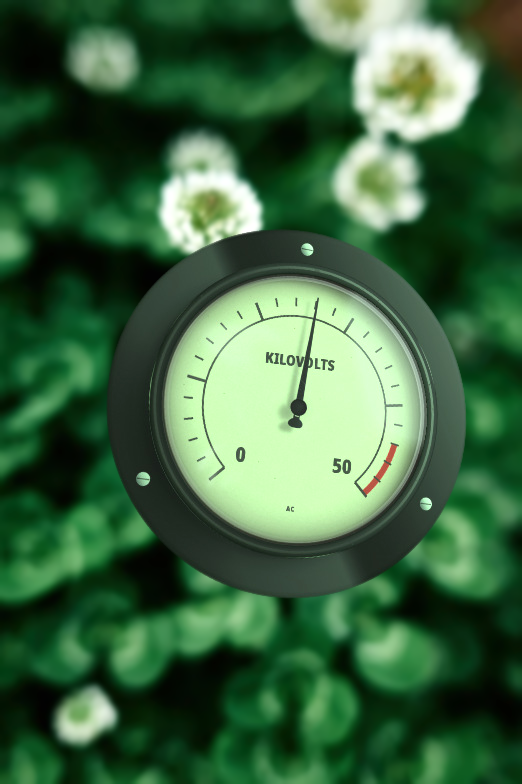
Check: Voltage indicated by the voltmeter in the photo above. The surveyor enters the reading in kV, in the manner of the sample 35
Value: 26
